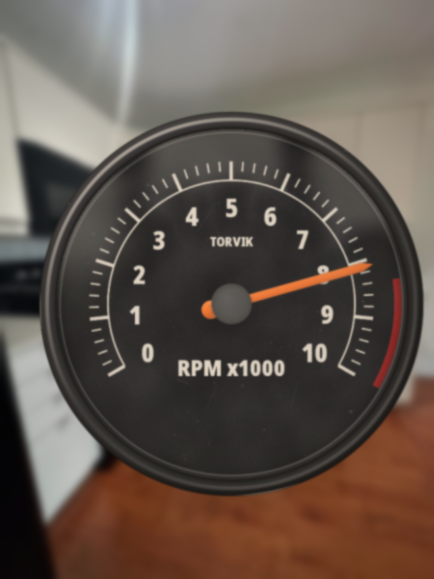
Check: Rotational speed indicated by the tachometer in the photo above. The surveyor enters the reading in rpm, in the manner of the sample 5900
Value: 8100
